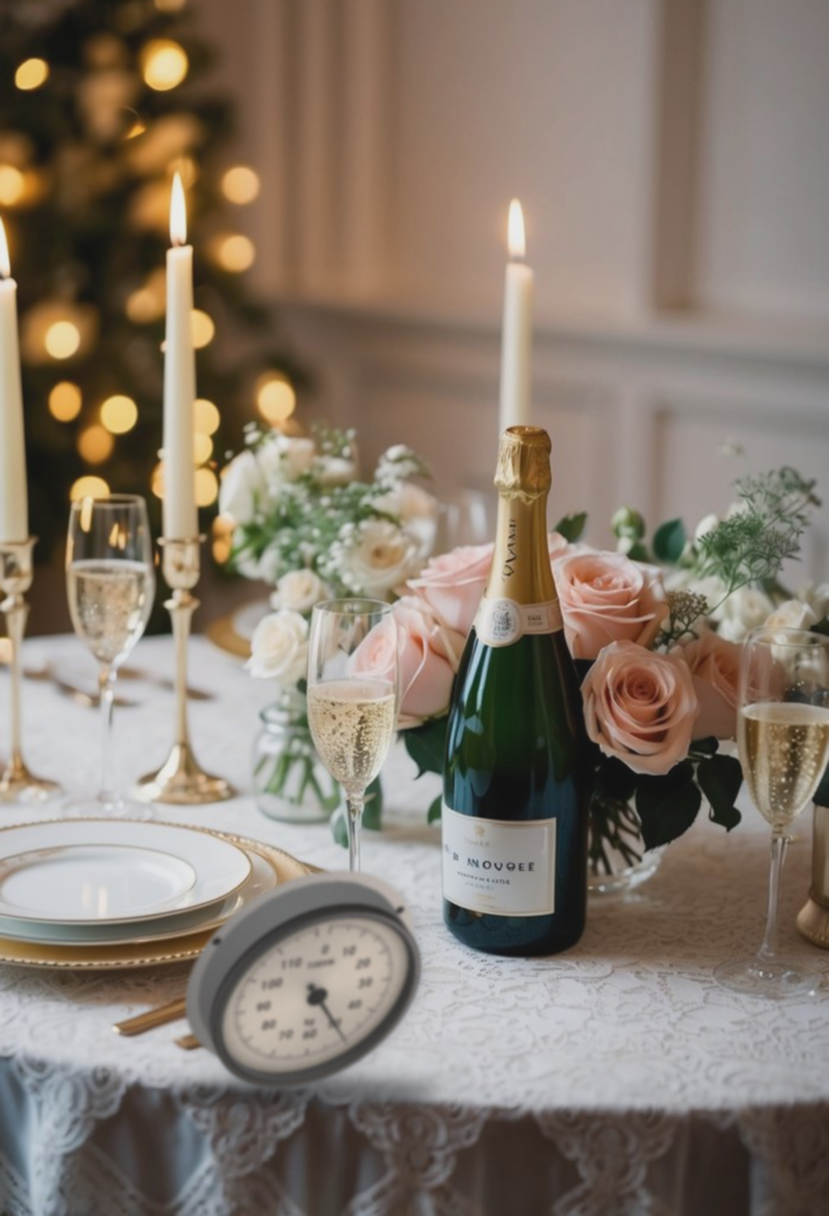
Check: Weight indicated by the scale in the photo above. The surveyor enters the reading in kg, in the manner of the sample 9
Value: 50
